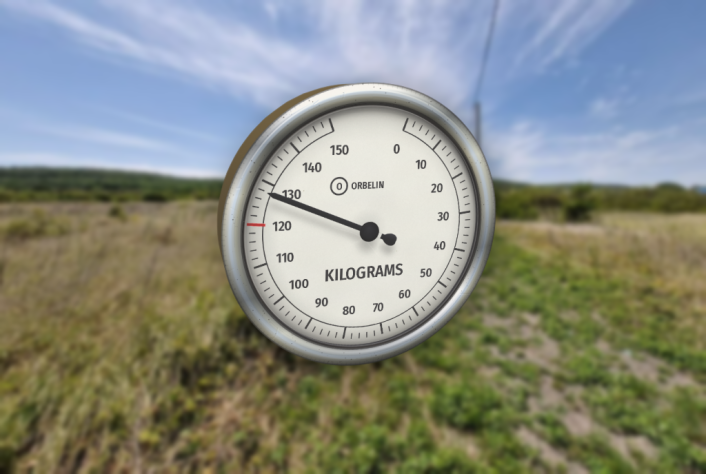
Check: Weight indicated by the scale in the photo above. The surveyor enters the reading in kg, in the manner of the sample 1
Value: 128
